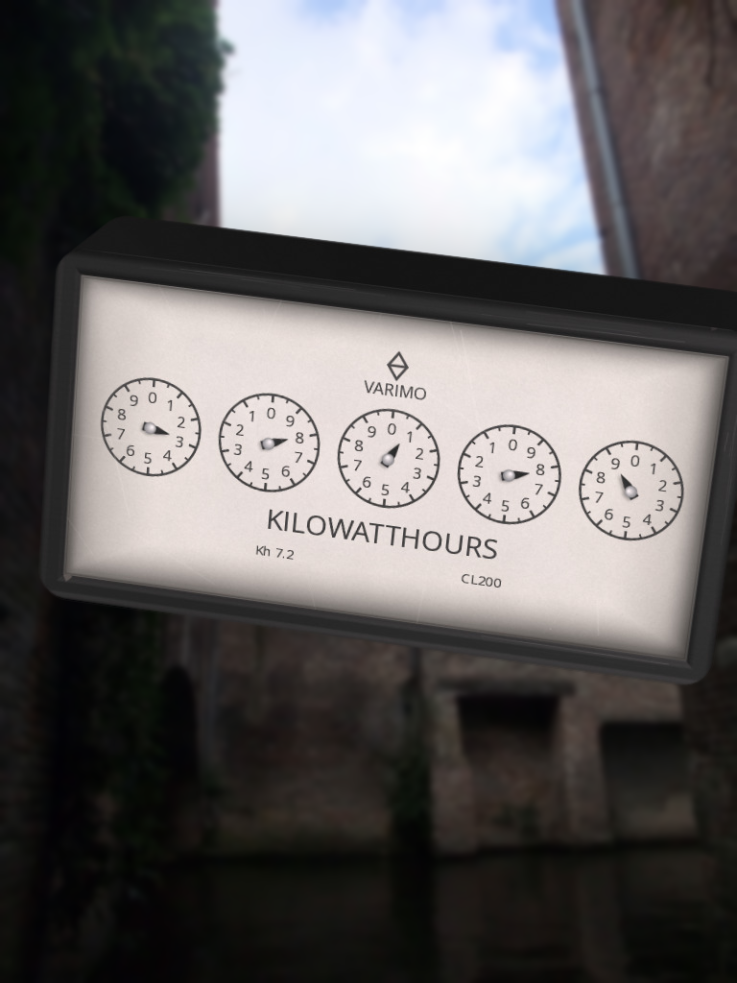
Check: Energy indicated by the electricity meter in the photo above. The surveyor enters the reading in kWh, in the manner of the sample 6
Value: 28079
